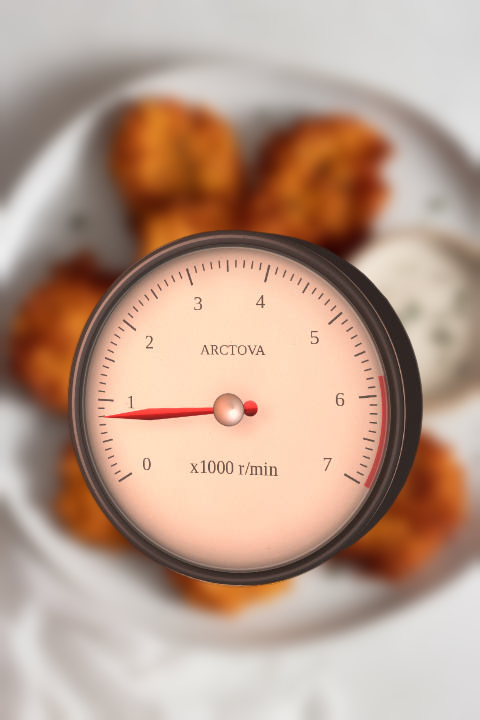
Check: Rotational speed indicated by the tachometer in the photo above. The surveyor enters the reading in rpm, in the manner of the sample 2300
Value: 800
